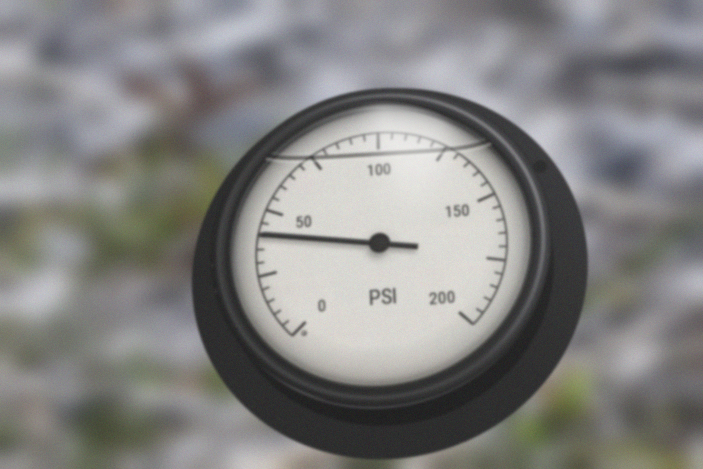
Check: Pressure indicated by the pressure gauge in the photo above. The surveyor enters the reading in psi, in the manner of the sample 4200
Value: 40
